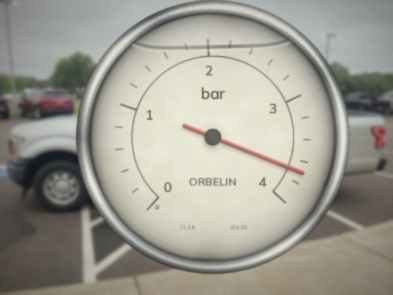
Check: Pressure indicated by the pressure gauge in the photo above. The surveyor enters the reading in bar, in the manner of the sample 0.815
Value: 3.7
